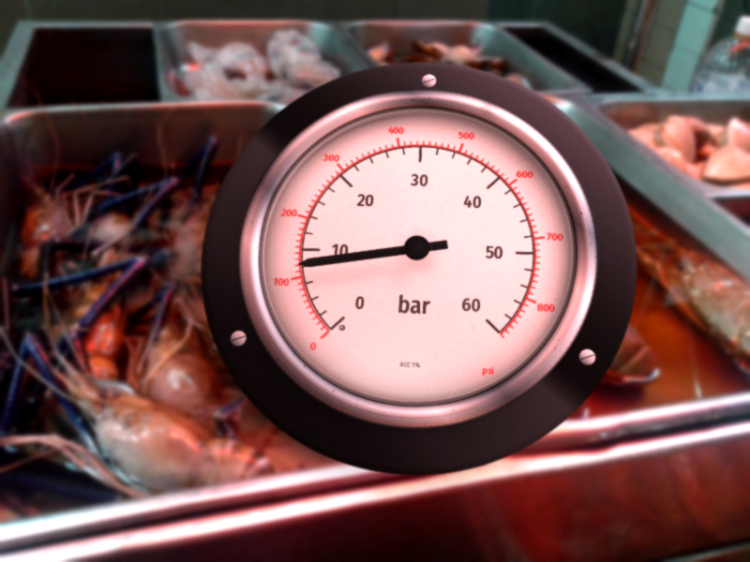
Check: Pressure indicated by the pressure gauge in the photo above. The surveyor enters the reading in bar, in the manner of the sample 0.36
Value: 8
